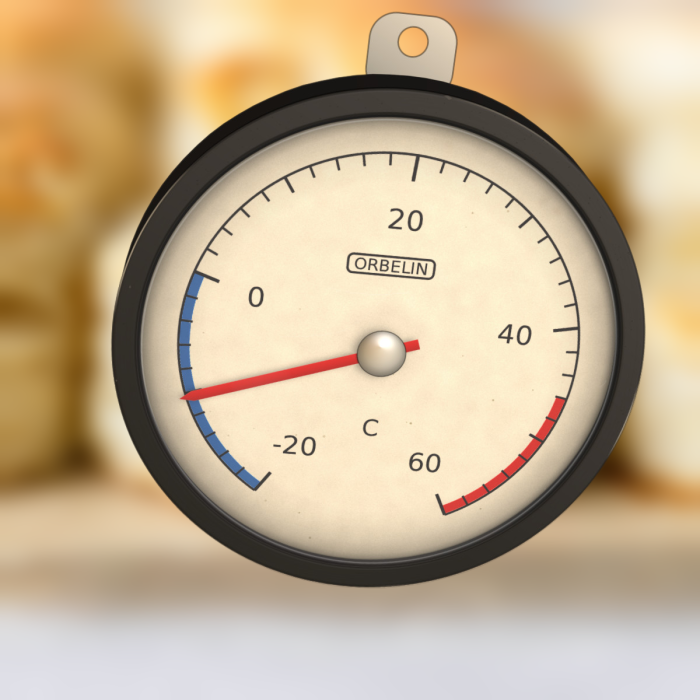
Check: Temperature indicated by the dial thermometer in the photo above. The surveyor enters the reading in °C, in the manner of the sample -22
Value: -10
